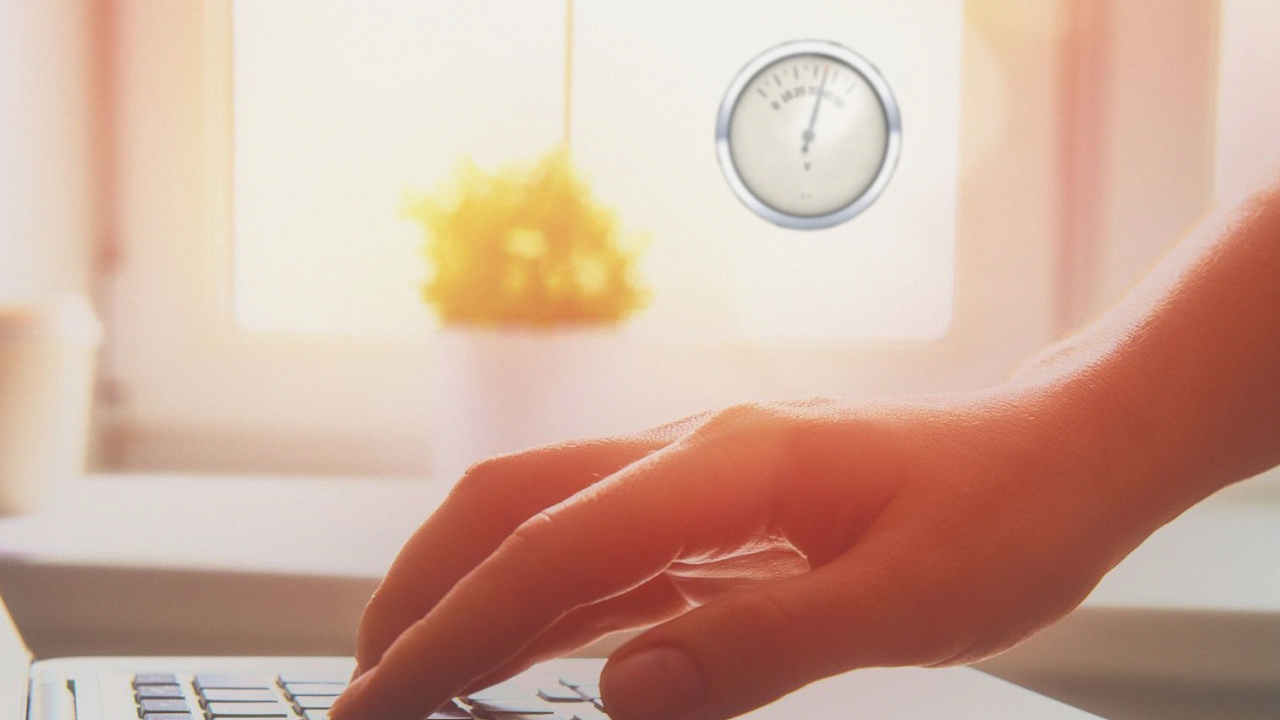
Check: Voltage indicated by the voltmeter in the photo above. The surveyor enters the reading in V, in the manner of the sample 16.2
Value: 35
